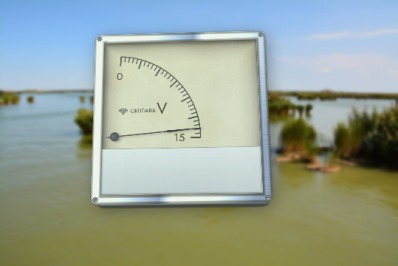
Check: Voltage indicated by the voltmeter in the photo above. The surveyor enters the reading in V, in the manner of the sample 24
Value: 14
